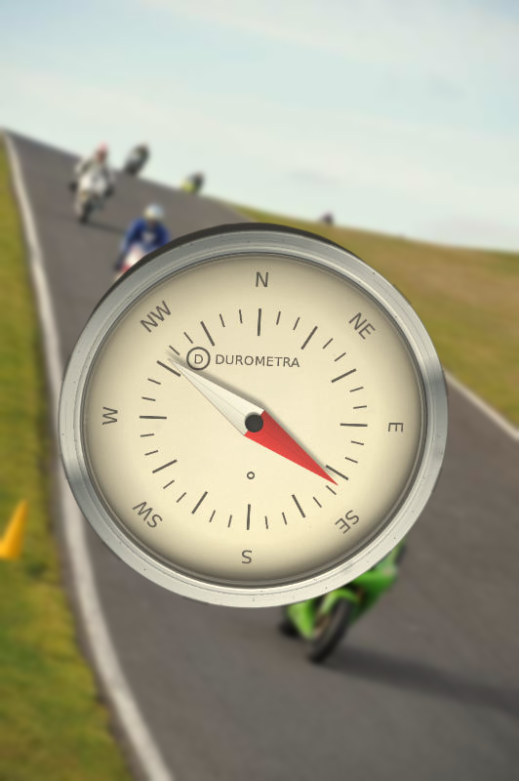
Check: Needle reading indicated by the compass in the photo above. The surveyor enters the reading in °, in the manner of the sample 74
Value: 125
